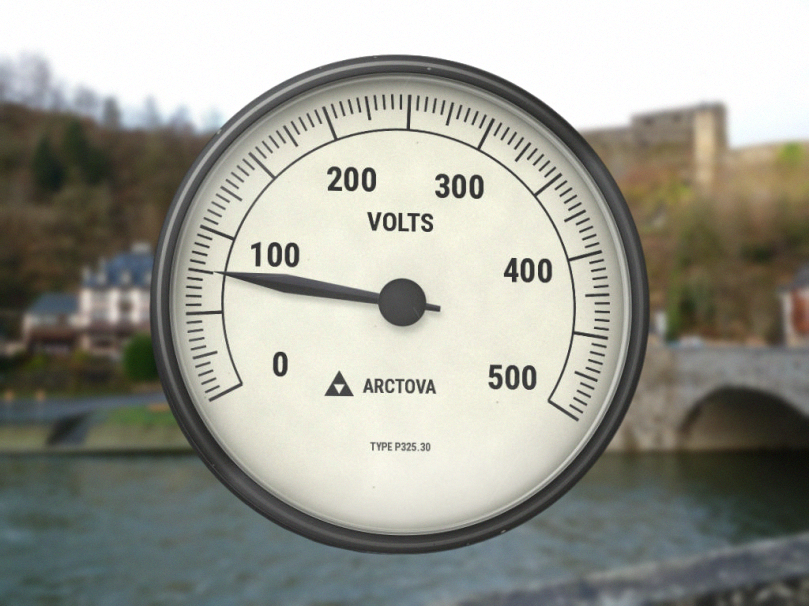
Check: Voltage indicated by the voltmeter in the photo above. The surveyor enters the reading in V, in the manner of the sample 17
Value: 75
